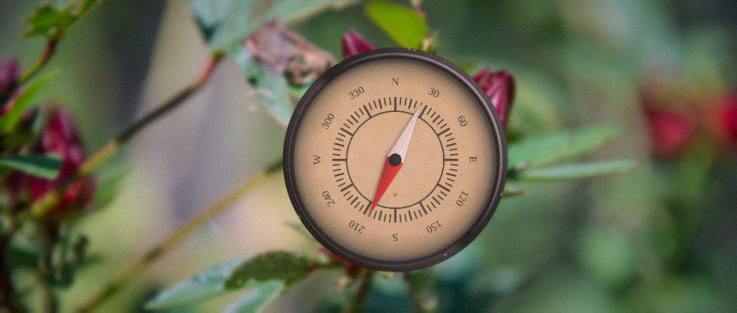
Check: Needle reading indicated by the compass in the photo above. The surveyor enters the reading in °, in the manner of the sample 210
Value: 205
